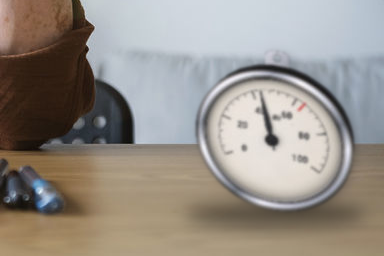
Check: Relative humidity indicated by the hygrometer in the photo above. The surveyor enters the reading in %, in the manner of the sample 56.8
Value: 44
